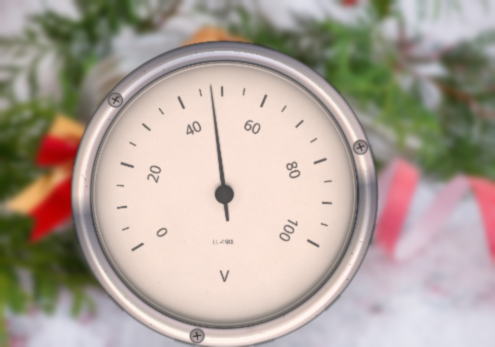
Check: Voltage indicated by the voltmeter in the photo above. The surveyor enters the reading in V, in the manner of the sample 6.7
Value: 47.5
